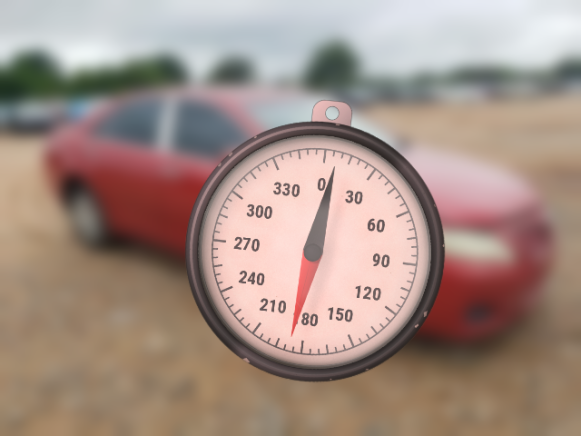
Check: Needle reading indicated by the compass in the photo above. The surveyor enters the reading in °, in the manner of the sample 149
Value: 187.5
